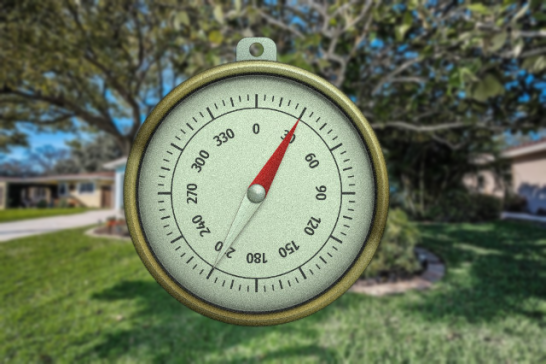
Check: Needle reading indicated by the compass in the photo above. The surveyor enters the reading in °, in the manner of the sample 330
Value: 30
